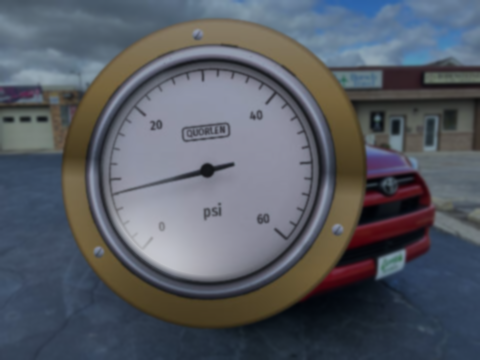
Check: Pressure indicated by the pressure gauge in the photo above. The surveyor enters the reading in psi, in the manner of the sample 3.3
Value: 8
